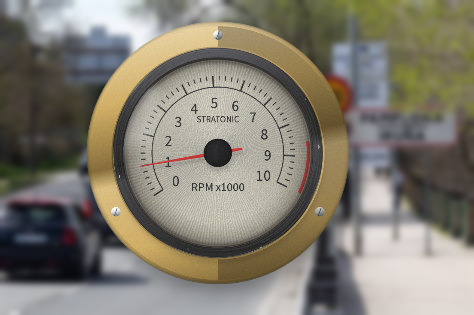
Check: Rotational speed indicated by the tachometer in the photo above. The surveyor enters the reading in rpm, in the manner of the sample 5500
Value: 1000
